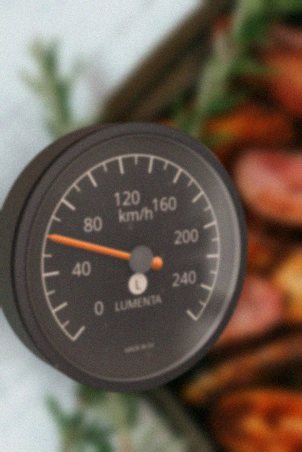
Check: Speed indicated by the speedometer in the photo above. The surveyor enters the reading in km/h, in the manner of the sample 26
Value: 60
